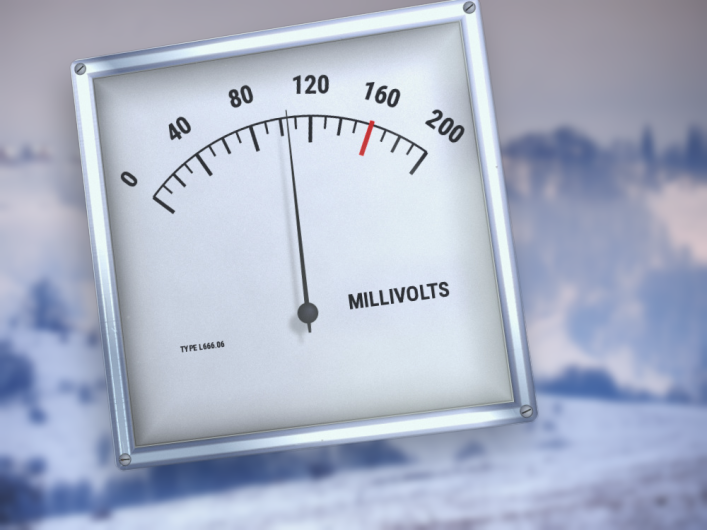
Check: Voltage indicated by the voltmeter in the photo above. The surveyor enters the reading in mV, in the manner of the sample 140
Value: 105
